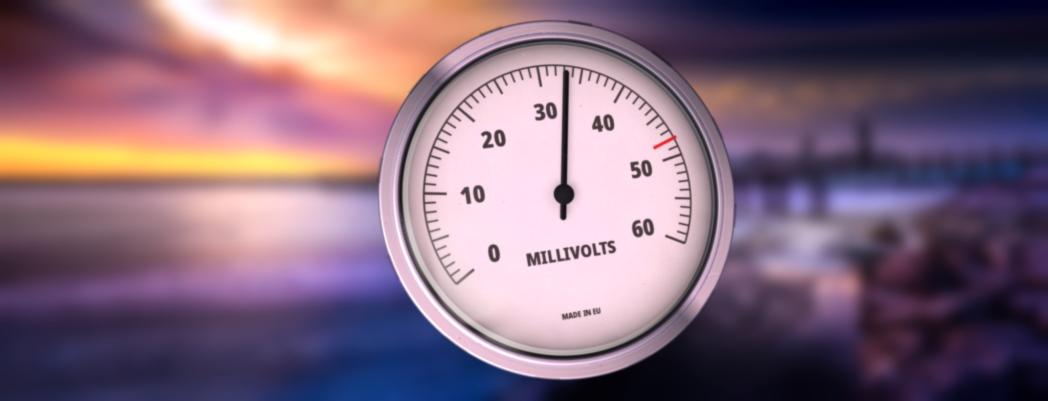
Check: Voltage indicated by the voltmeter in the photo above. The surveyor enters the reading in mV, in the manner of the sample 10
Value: 33
